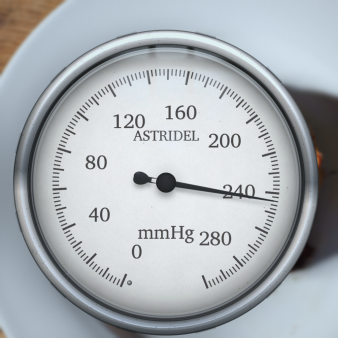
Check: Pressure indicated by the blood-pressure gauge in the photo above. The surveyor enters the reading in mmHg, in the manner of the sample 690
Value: 244
